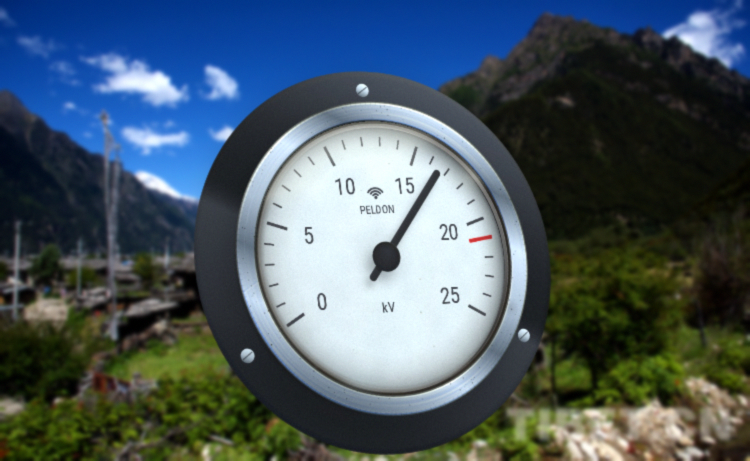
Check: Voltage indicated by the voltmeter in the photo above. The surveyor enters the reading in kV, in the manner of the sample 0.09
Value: 16.5
